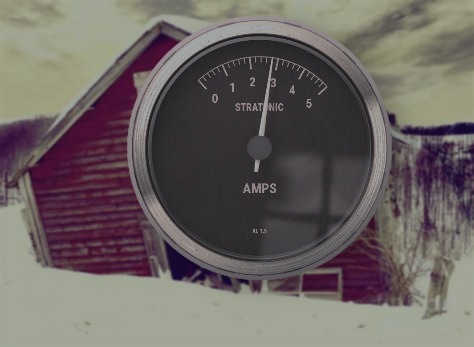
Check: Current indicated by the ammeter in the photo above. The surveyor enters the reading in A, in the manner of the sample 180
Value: 2.8
